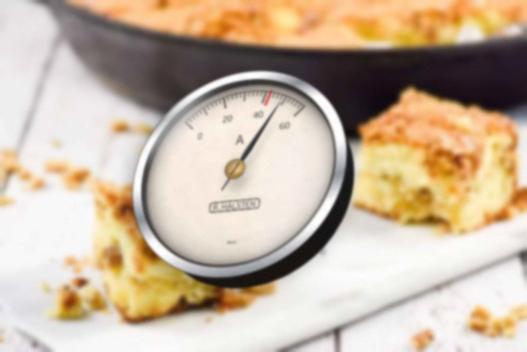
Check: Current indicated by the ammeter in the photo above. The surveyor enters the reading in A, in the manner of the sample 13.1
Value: 50
